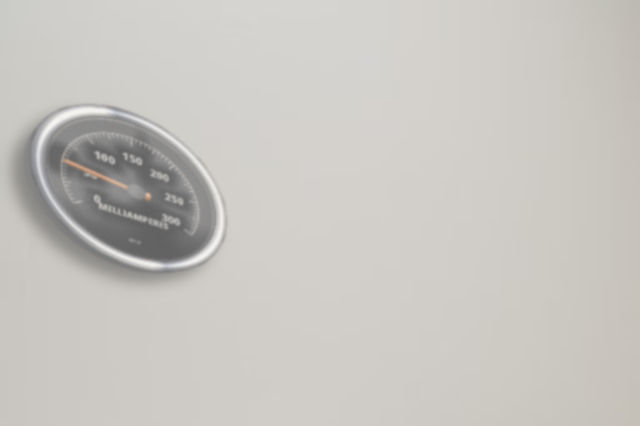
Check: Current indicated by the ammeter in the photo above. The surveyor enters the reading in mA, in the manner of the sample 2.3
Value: 50
